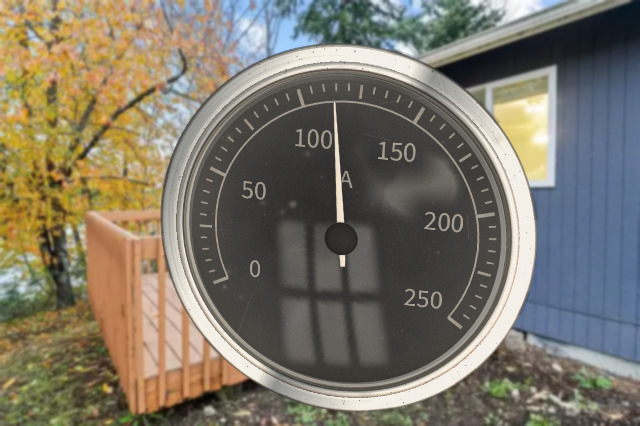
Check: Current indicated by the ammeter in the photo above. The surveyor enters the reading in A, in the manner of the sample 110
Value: 115
